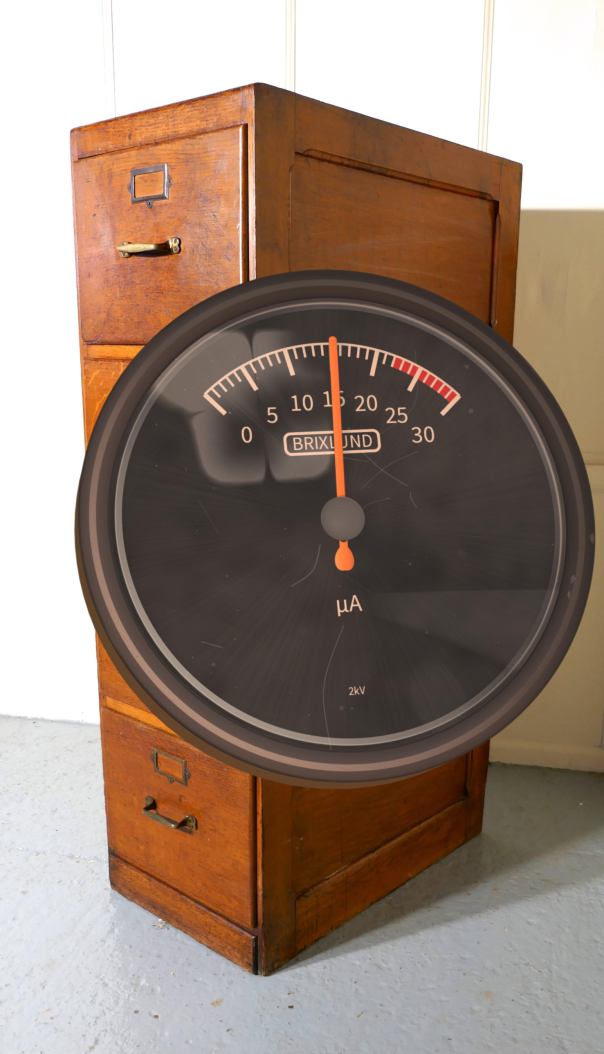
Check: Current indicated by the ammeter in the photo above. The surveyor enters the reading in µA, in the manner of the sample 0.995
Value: 15
